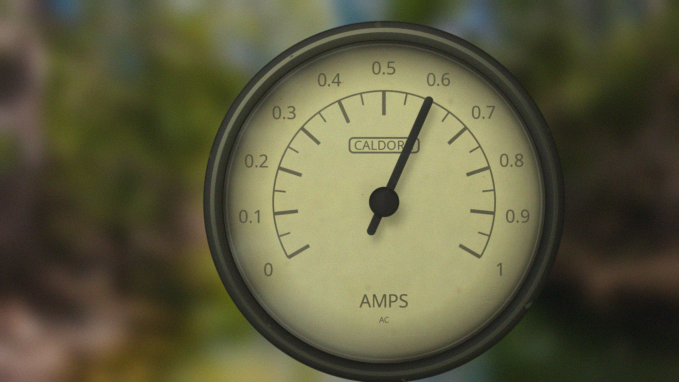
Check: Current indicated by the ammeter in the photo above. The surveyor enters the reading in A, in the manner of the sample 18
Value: 0.6
